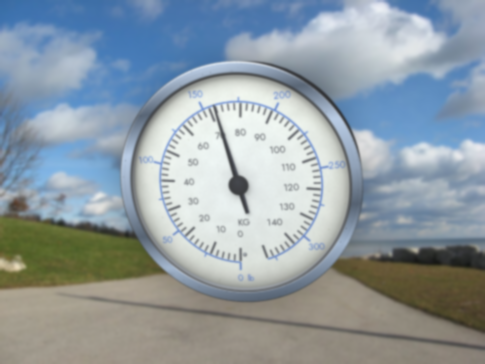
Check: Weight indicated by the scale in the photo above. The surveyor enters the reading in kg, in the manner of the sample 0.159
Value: 72
